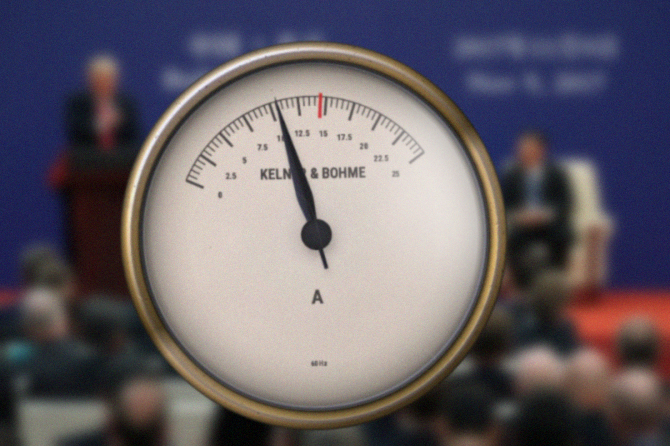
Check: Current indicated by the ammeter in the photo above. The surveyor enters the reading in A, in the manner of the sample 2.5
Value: 10.5
